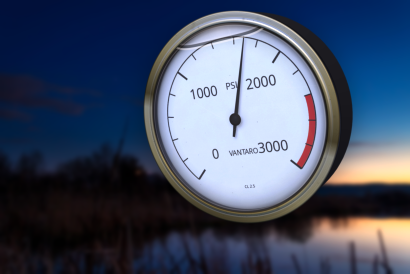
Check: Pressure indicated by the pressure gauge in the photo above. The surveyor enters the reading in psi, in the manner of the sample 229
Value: 1700
